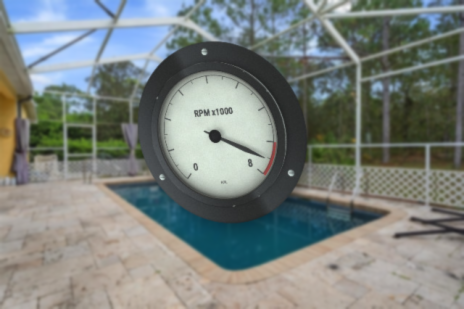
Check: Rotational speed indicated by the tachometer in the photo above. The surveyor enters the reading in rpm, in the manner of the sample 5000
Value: 7500
